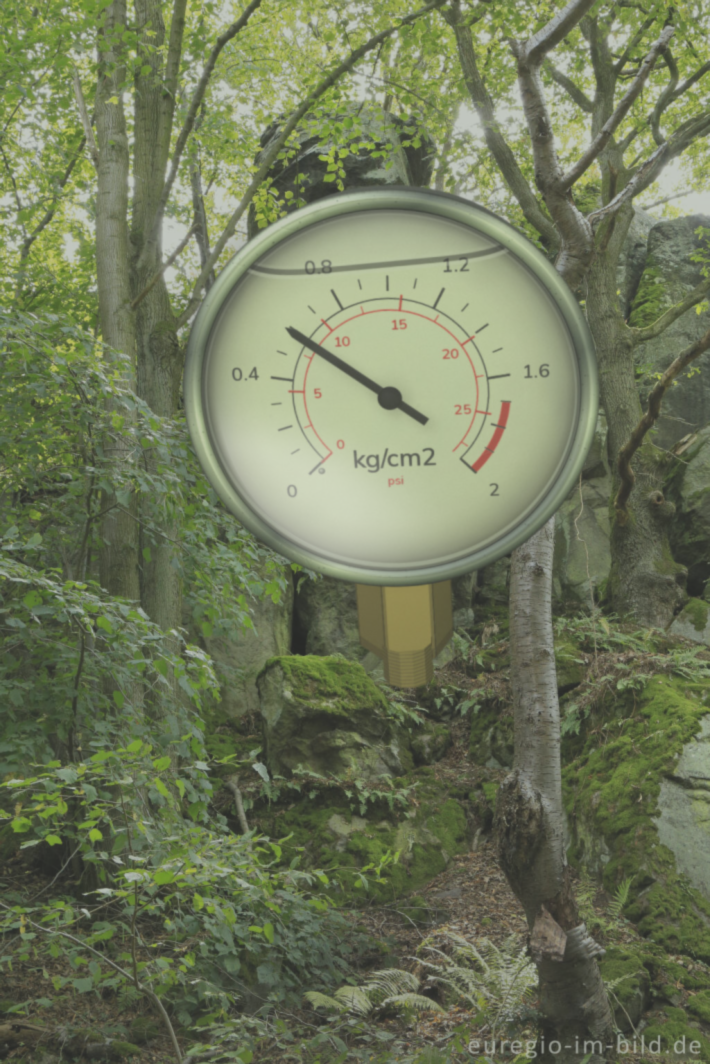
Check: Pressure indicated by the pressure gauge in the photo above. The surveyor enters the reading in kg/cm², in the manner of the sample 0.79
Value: 0.6
